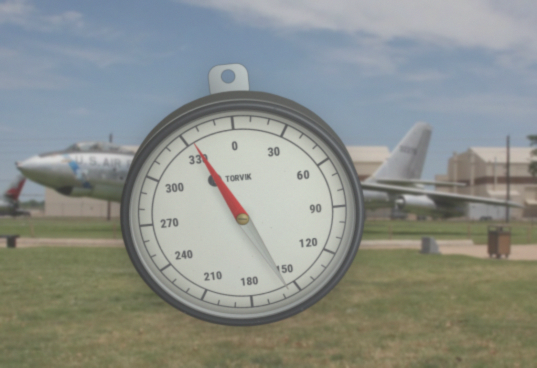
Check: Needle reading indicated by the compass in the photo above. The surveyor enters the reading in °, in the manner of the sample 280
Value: 335
